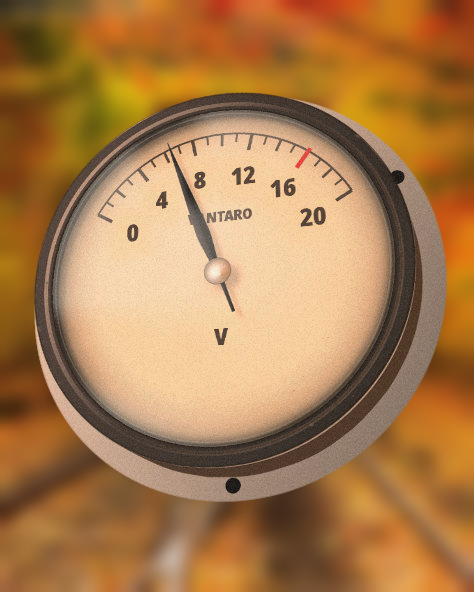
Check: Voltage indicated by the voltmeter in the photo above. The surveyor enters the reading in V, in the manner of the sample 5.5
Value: 6.5
